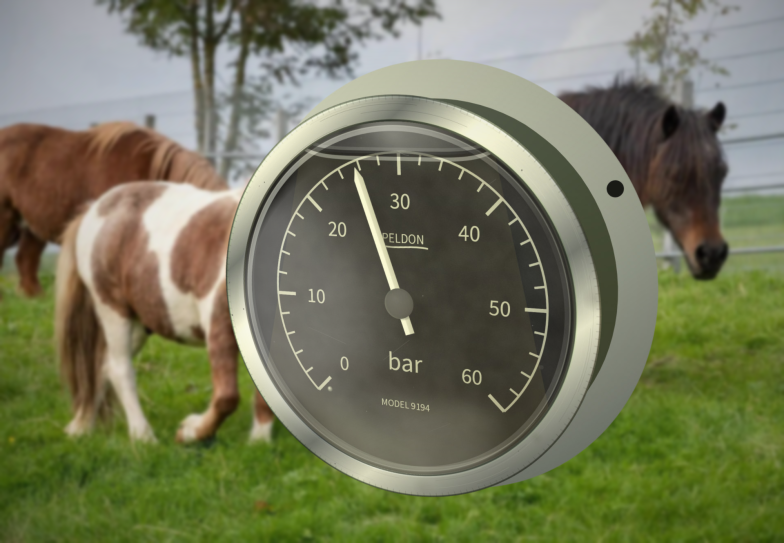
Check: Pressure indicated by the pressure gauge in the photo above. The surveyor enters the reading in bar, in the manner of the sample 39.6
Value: 26
